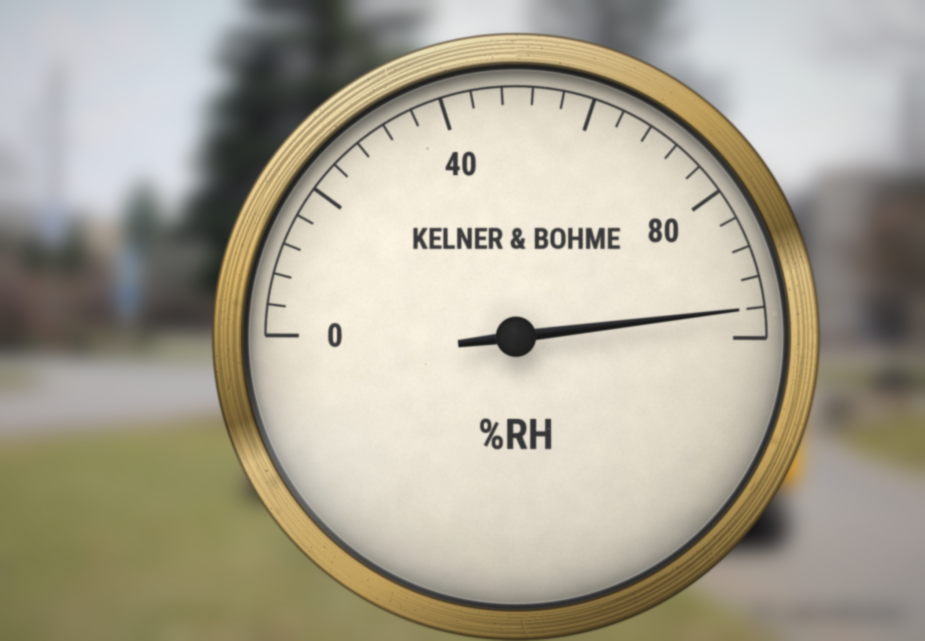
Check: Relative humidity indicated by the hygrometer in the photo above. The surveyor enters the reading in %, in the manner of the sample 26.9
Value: 96
